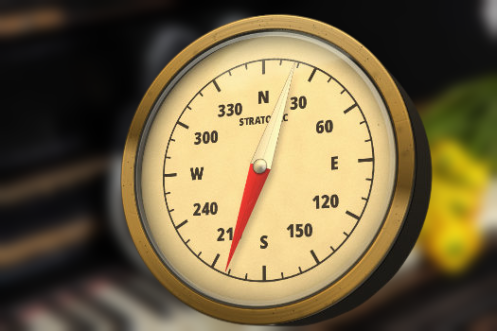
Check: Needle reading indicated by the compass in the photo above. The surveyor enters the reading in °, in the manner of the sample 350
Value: 200
